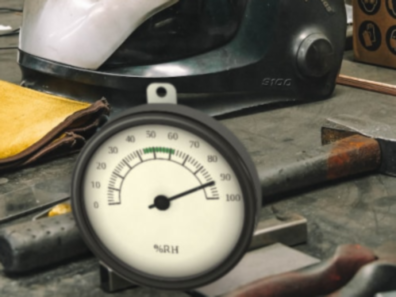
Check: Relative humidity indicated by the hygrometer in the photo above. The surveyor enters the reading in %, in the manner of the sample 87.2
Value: 90
